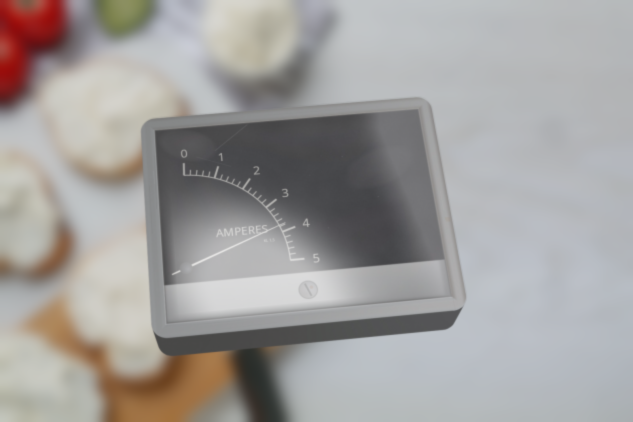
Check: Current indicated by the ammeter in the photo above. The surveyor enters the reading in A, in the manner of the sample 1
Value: 3.8
